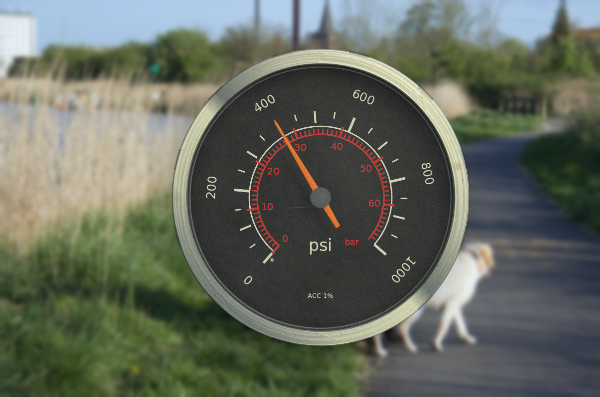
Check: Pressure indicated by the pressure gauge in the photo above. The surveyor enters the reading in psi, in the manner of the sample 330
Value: 400
